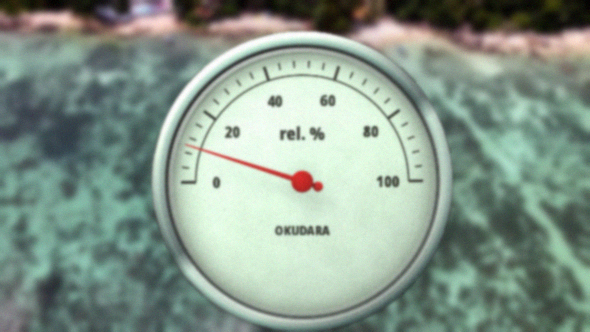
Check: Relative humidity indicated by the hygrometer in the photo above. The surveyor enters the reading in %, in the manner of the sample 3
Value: 10
